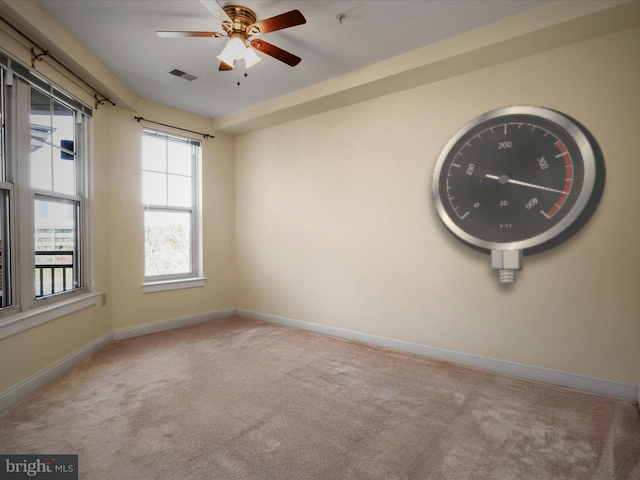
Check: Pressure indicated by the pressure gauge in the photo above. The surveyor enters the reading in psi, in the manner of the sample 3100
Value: 360
